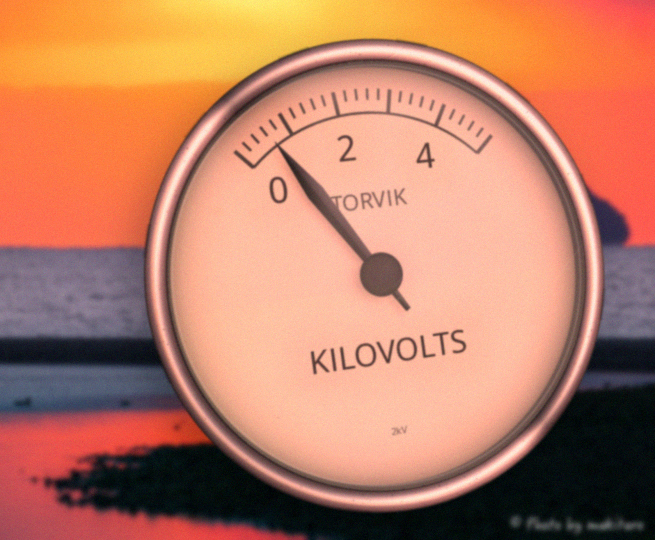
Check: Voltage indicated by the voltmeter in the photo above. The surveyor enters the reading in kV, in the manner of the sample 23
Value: 0.6
